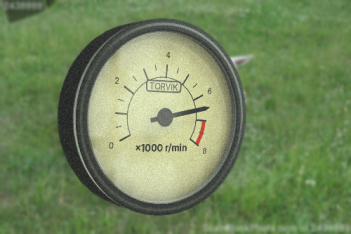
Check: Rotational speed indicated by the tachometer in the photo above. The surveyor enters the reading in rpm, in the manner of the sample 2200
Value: 6500
